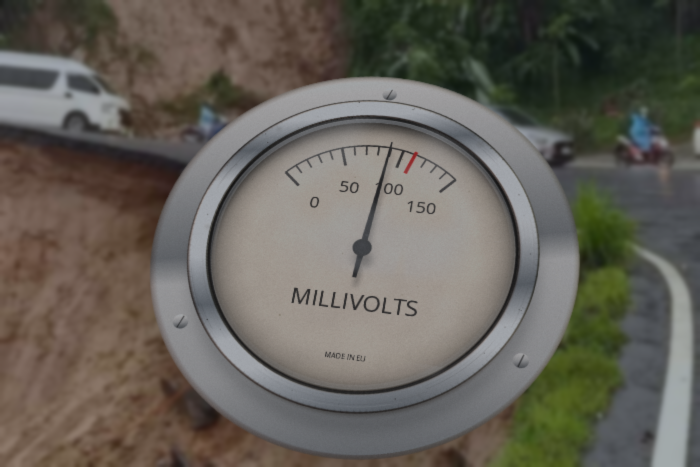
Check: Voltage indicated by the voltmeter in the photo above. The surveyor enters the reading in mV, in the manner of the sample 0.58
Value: 90
